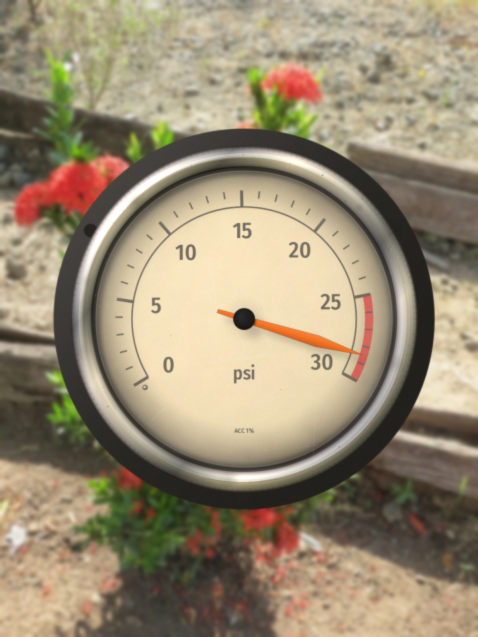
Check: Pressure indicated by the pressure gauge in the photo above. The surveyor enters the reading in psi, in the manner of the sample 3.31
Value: 28.5
